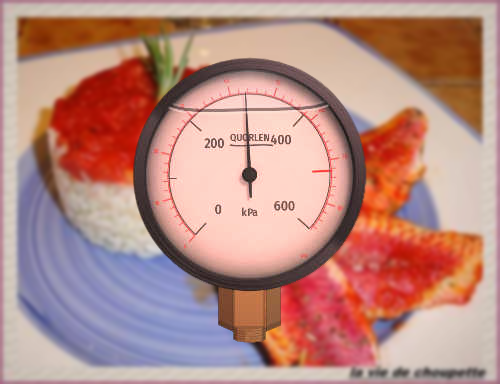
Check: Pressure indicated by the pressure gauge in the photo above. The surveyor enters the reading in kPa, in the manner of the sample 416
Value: 300
